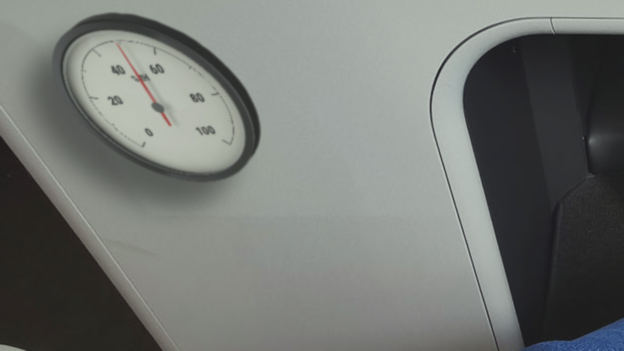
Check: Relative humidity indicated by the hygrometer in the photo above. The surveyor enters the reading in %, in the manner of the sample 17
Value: 50
